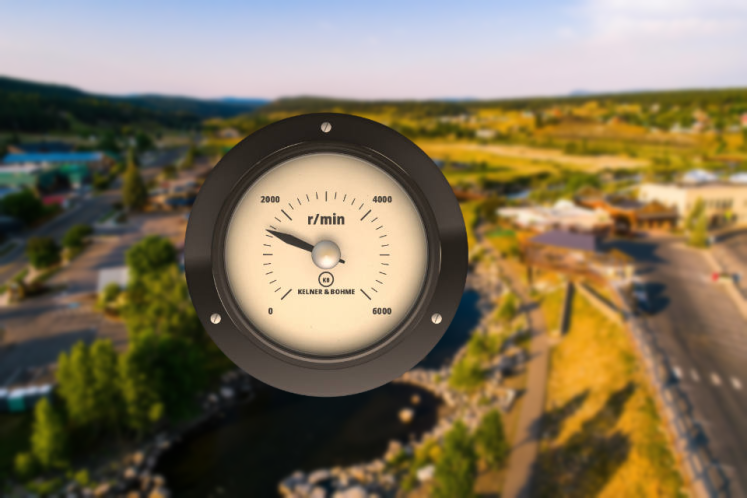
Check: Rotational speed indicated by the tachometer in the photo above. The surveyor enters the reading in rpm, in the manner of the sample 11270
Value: 1500
